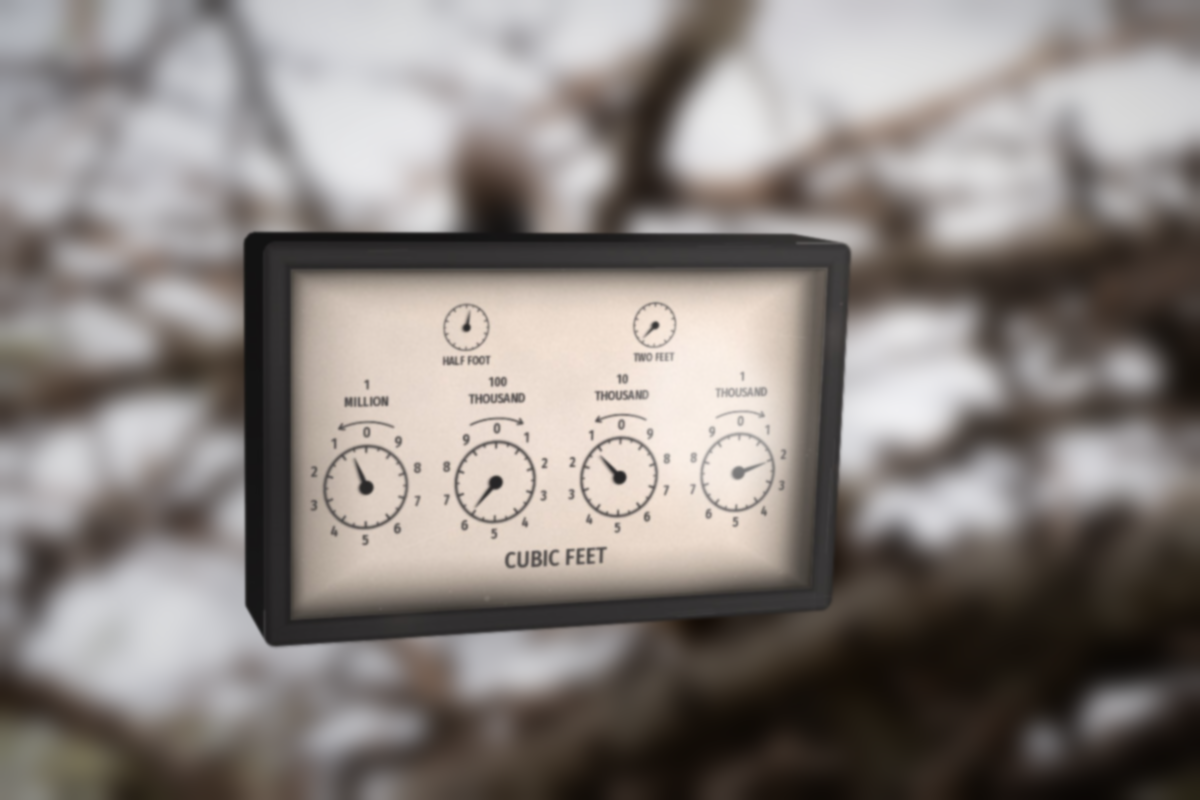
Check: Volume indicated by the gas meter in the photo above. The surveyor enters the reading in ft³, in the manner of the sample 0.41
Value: 61200
